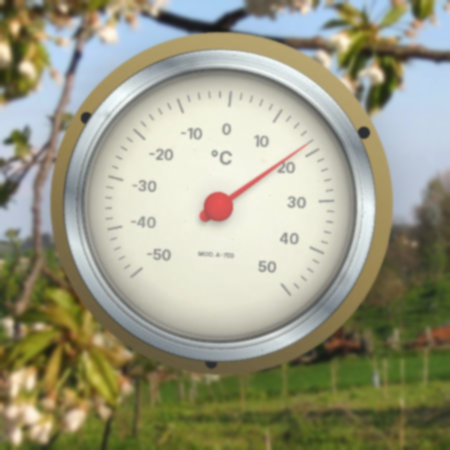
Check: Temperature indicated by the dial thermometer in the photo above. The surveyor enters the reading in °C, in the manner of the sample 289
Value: 18
